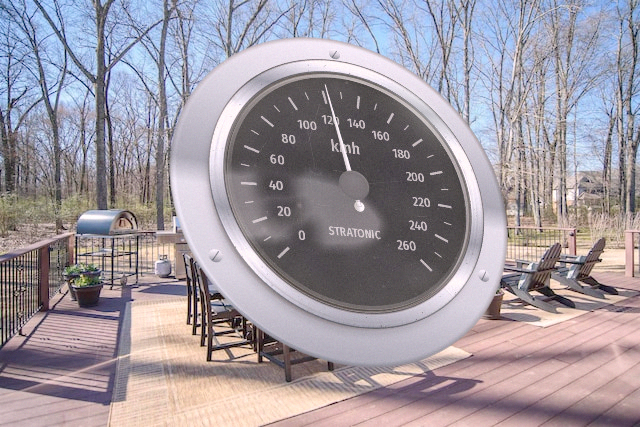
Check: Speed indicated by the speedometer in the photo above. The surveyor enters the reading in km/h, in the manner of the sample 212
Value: 120
